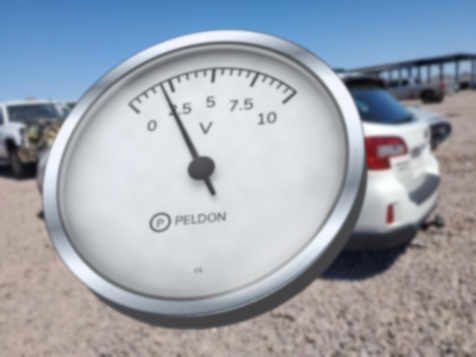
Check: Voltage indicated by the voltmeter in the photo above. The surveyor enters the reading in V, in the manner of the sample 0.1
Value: 2
